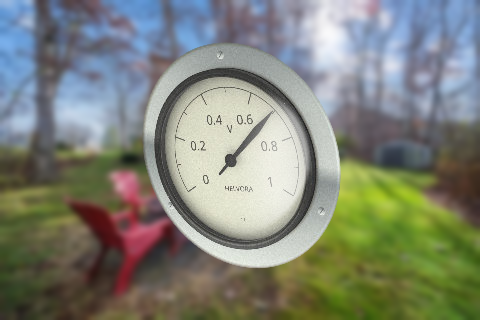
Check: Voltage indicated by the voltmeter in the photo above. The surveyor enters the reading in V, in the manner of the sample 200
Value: 0.7
